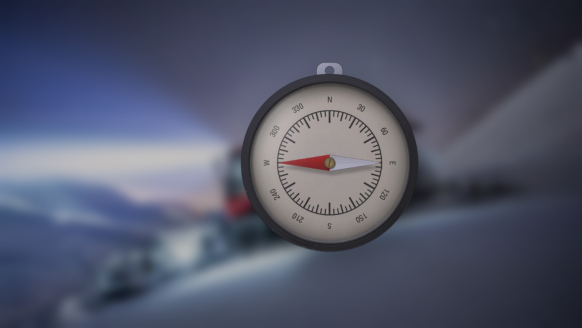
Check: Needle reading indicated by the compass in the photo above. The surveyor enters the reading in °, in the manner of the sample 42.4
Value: 270
